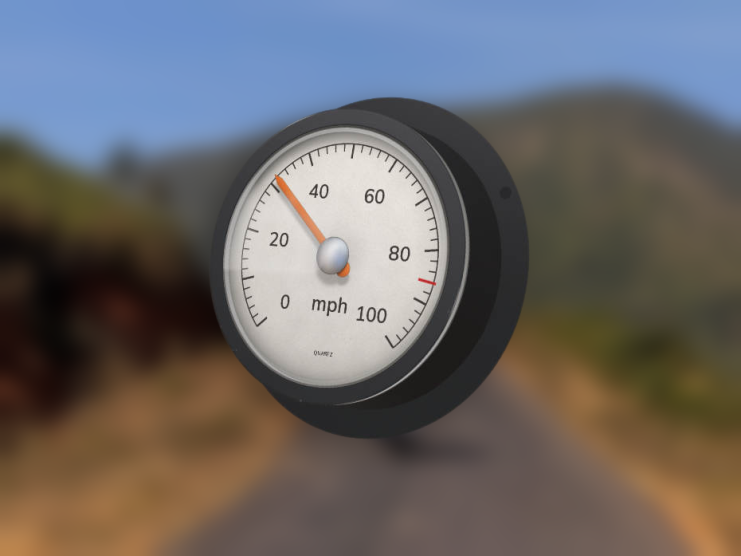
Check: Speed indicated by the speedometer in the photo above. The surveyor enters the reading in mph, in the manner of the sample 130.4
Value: 32
